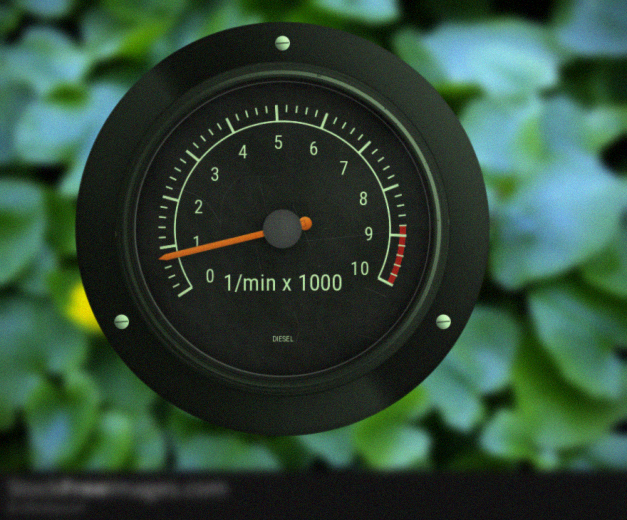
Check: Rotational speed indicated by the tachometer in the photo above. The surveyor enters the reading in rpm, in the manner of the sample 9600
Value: 800
